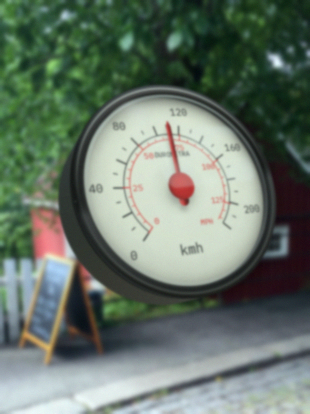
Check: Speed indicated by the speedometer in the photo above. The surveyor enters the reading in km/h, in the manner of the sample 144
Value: 110
